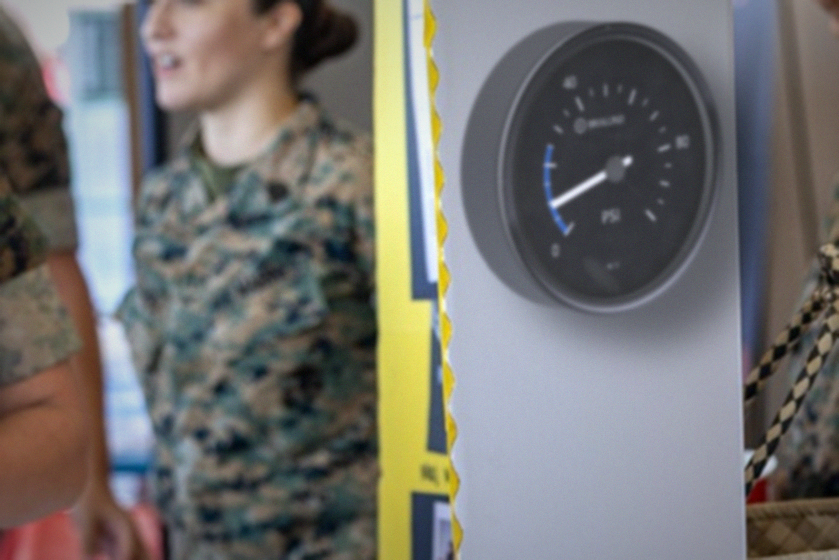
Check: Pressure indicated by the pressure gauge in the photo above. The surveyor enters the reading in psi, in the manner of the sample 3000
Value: 10
